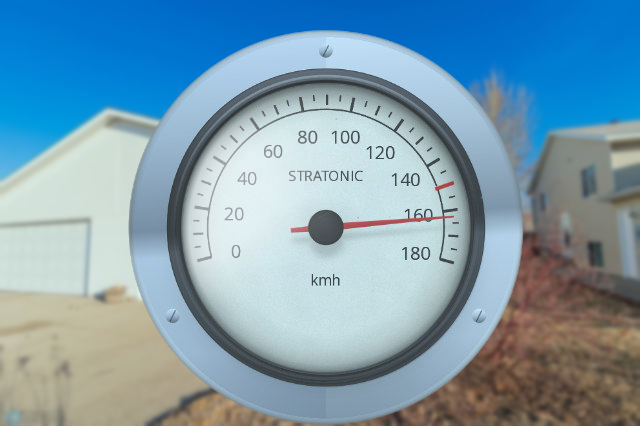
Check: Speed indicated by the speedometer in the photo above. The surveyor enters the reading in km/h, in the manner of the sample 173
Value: 162.5
